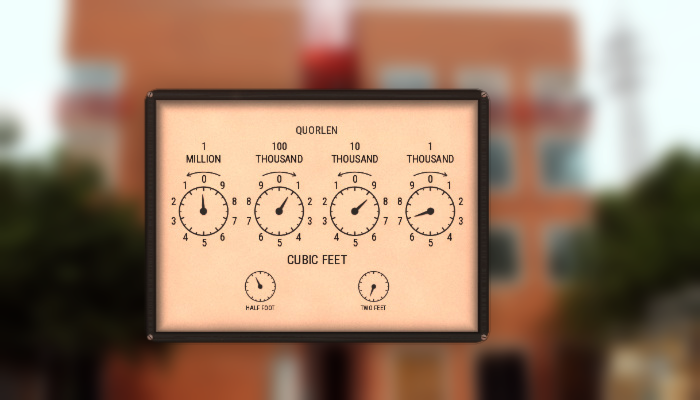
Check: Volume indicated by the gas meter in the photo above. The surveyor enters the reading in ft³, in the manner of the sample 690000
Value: 8700
